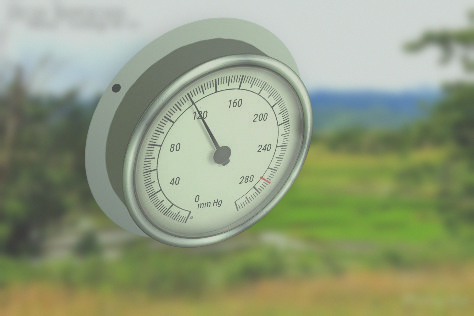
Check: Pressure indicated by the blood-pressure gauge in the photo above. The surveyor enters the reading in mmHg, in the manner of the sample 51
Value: 120
